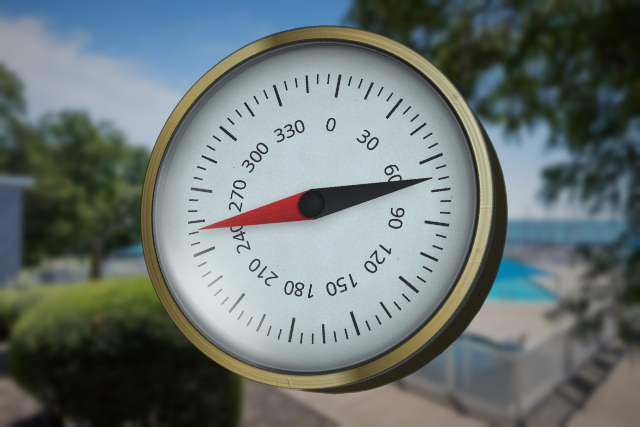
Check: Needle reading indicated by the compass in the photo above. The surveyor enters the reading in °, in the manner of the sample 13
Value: 250
